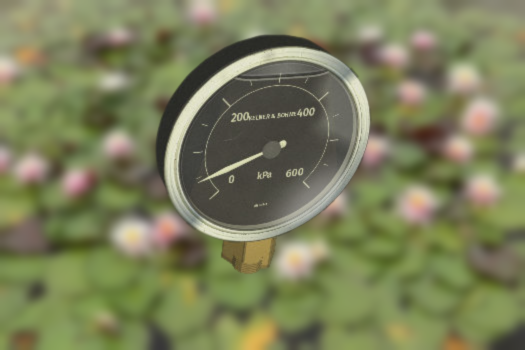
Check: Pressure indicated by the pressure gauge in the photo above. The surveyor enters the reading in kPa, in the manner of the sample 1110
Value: 50
